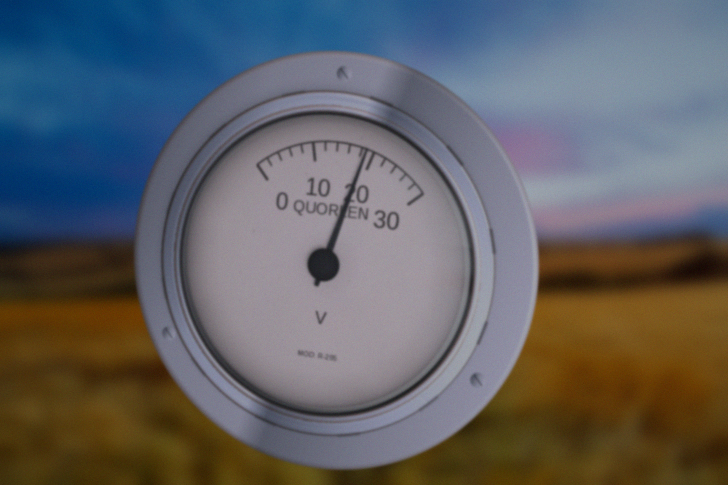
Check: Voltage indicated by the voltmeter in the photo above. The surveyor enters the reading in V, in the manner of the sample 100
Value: 19
